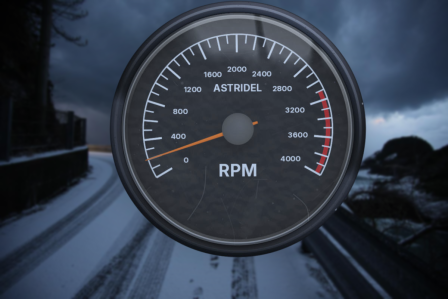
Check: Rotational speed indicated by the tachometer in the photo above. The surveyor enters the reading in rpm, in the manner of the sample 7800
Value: 200
